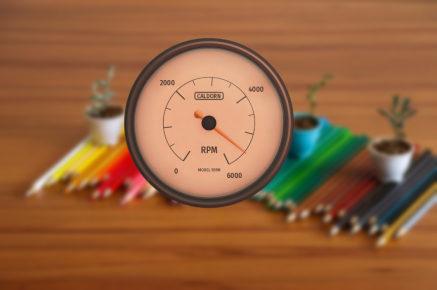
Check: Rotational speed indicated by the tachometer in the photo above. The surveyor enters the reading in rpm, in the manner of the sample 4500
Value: 5500
